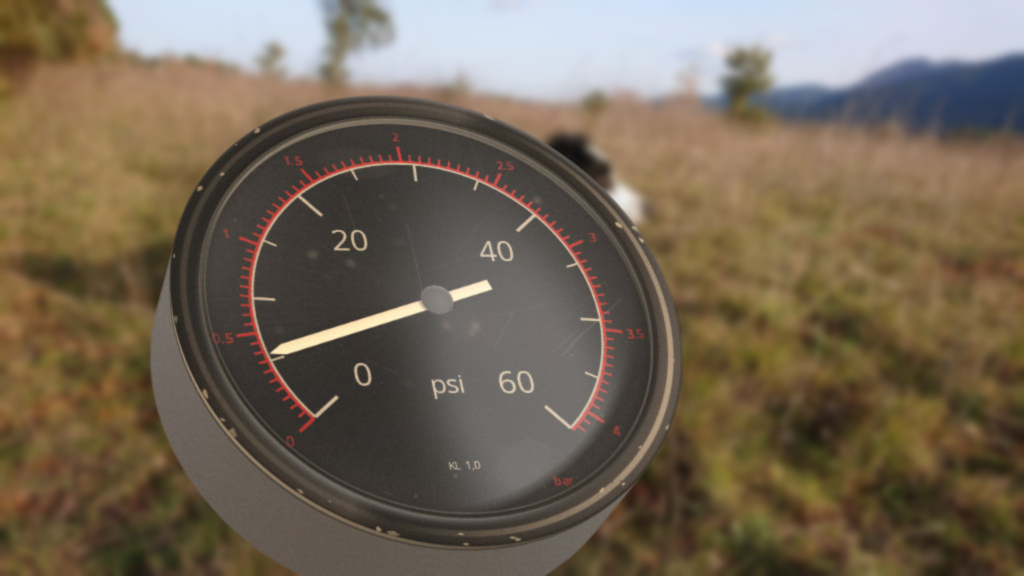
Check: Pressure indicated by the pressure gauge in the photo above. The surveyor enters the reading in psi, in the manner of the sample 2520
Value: 5
